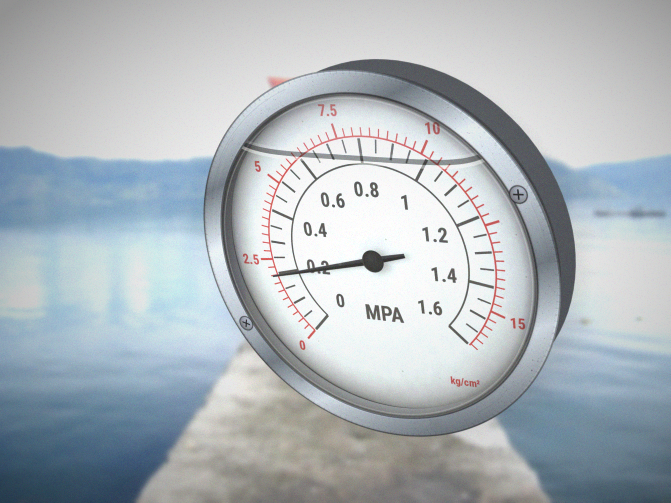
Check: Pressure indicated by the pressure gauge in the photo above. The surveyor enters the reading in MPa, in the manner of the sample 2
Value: 0.2
